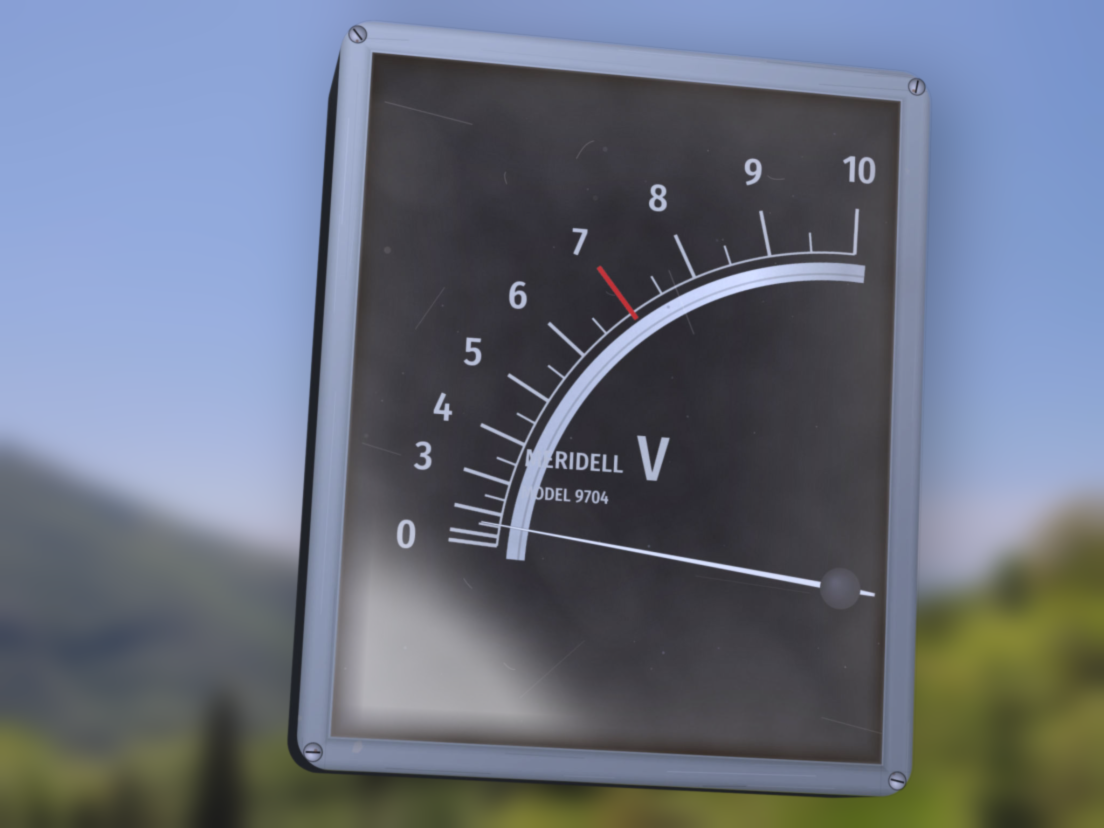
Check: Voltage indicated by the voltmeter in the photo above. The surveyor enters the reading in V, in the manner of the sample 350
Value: 1.5
